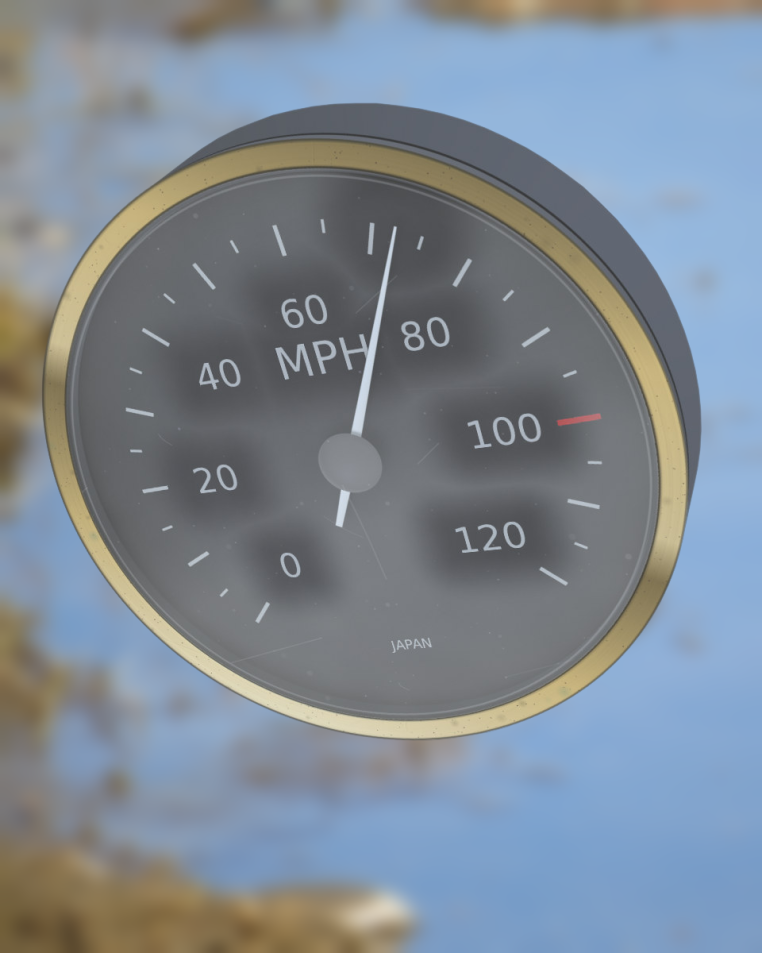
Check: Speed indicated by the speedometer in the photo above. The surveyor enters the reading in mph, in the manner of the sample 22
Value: 72.5
